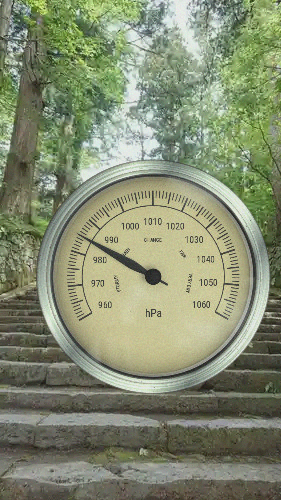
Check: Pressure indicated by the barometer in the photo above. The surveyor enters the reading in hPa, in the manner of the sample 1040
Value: 985
